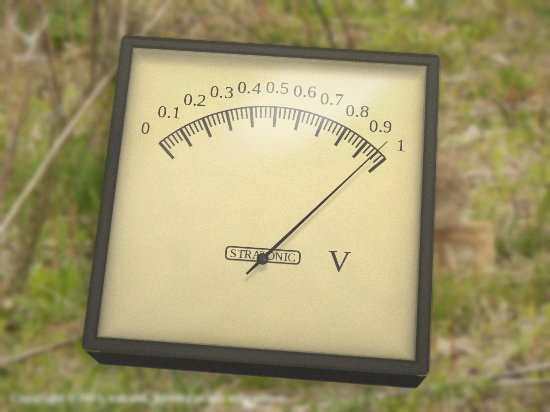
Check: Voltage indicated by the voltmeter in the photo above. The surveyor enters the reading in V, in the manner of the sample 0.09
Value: 0.96
